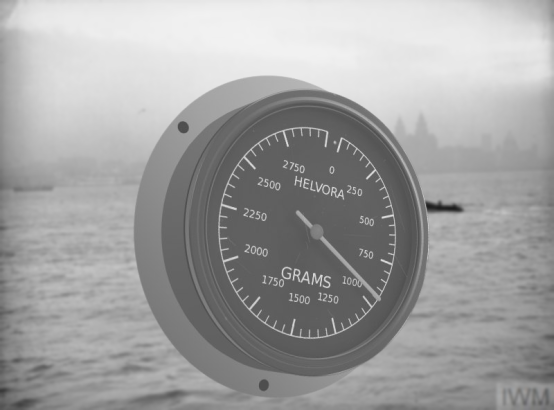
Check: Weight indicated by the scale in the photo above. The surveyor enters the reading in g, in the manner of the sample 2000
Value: 950
